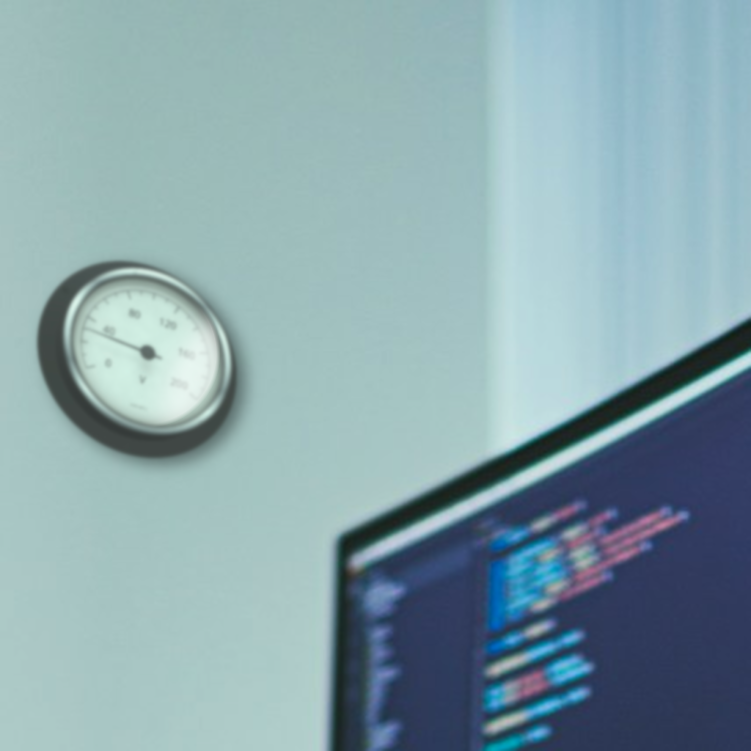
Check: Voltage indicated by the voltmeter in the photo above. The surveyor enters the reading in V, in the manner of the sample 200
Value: 30
